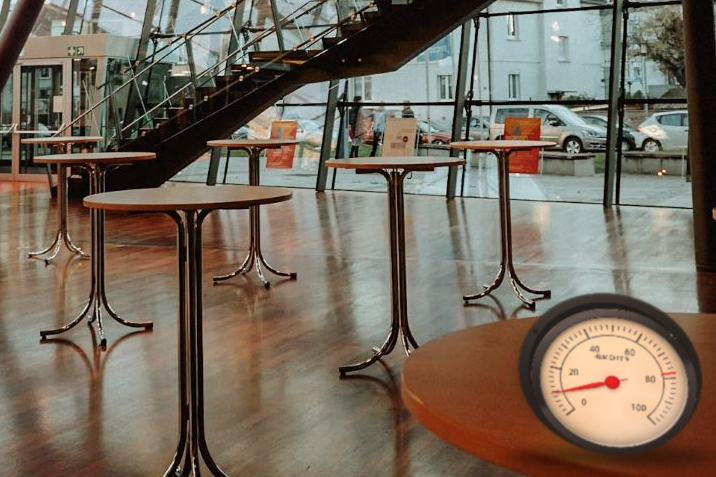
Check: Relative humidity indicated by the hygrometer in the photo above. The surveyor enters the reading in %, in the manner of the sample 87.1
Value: 10
